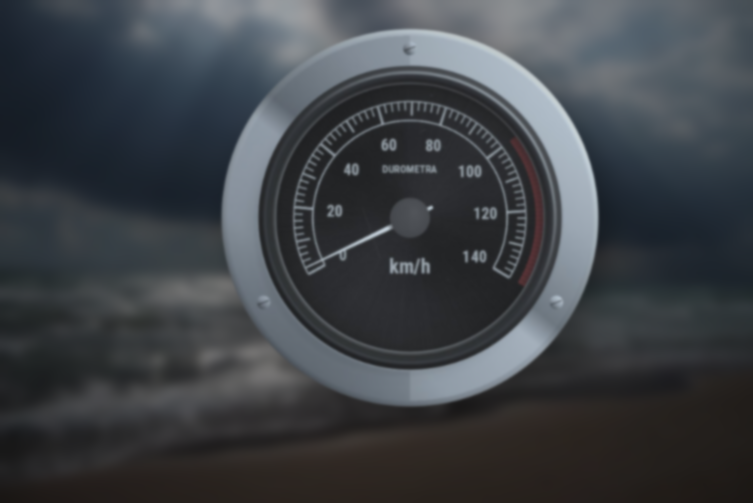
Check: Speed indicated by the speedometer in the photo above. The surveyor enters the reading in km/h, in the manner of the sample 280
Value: 2
